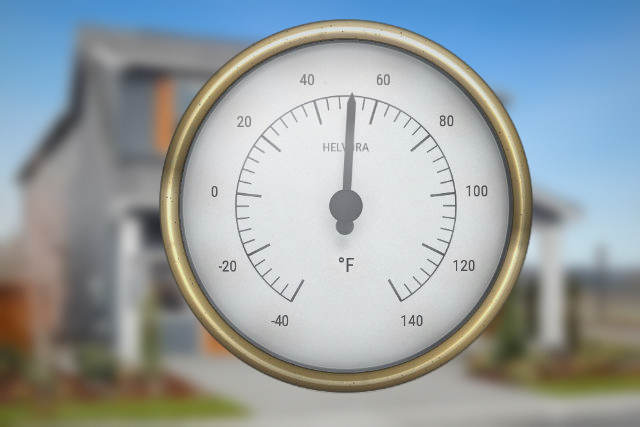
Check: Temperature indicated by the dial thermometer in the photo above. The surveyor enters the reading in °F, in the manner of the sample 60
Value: 52
